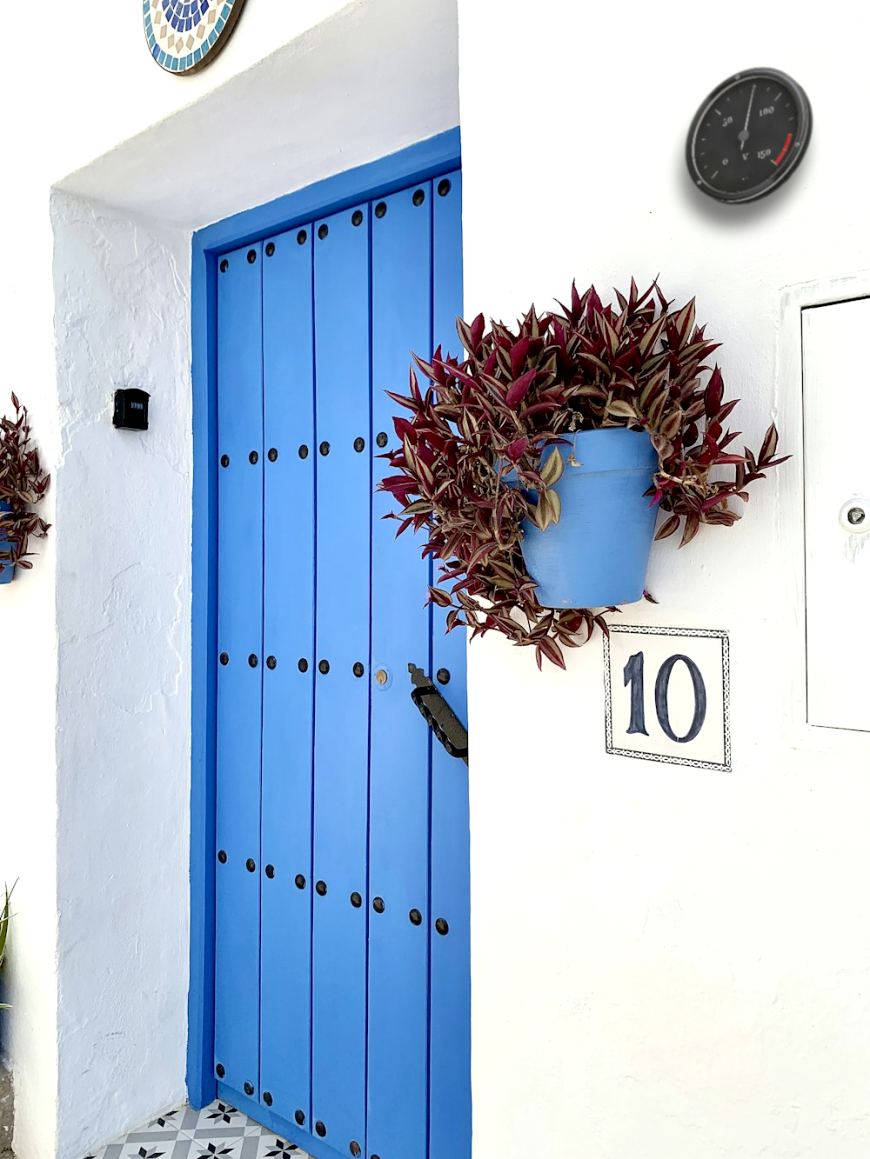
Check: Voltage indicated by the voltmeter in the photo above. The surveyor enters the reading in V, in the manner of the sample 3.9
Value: 80
